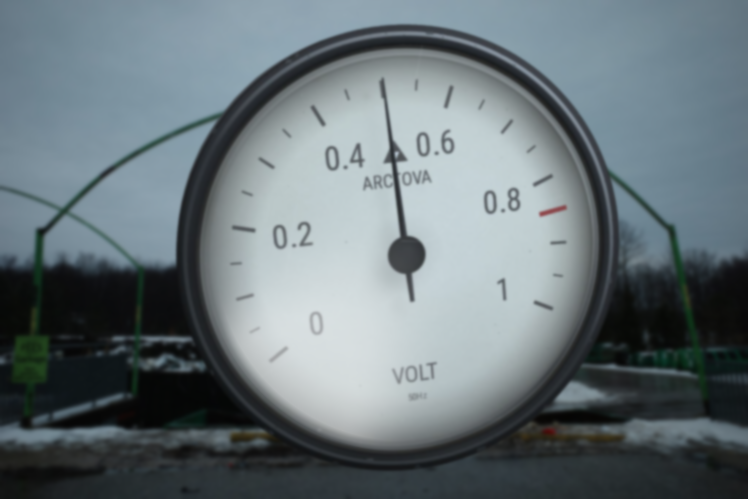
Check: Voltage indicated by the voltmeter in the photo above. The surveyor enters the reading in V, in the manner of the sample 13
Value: 0.5
